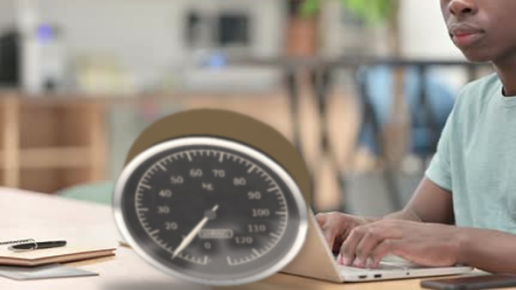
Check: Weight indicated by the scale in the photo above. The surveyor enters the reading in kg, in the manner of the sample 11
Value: 10
